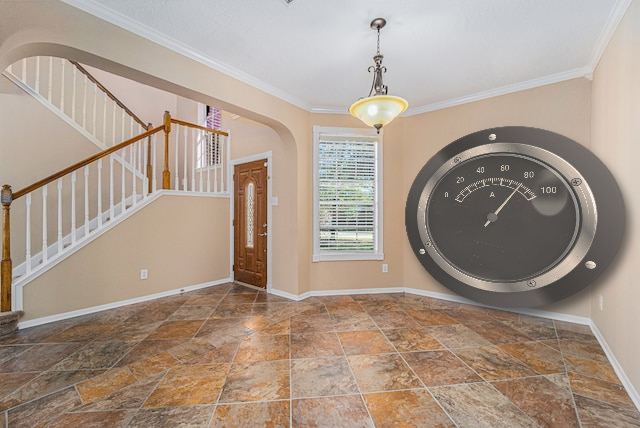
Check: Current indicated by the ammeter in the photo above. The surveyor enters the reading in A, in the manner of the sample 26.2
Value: 80
